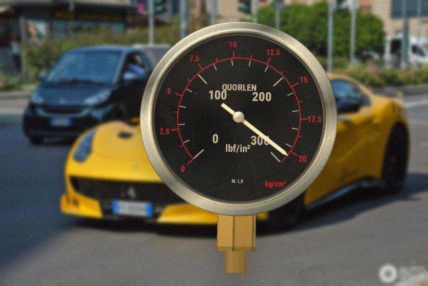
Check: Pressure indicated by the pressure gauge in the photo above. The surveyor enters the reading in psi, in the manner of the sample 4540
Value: 290
